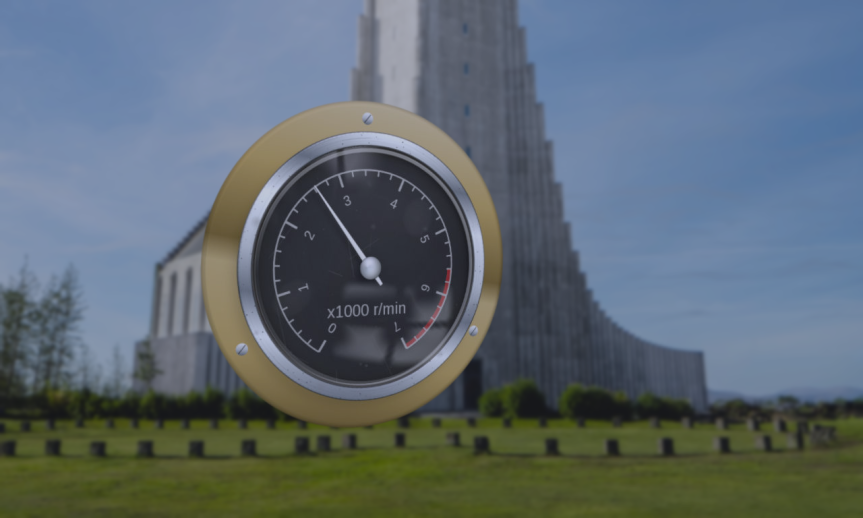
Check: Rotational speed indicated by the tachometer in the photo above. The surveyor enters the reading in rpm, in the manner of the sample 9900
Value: 2600
